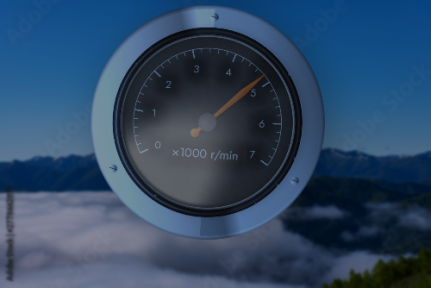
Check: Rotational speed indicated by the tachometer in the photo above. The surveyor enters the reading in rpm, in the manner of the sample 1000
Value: 4800
